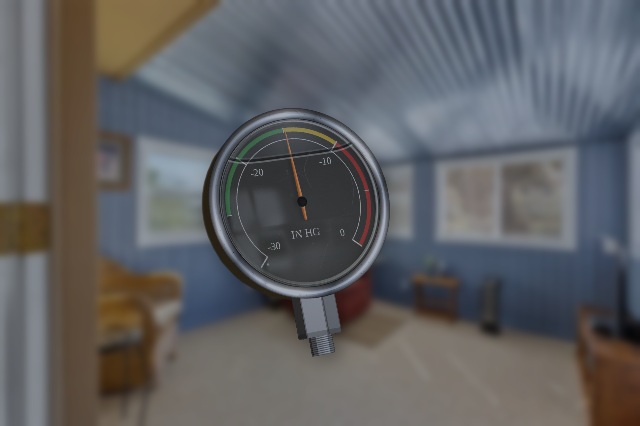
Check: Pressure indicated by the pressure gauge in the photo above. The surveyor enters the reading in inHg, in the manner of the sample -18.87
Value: -15
